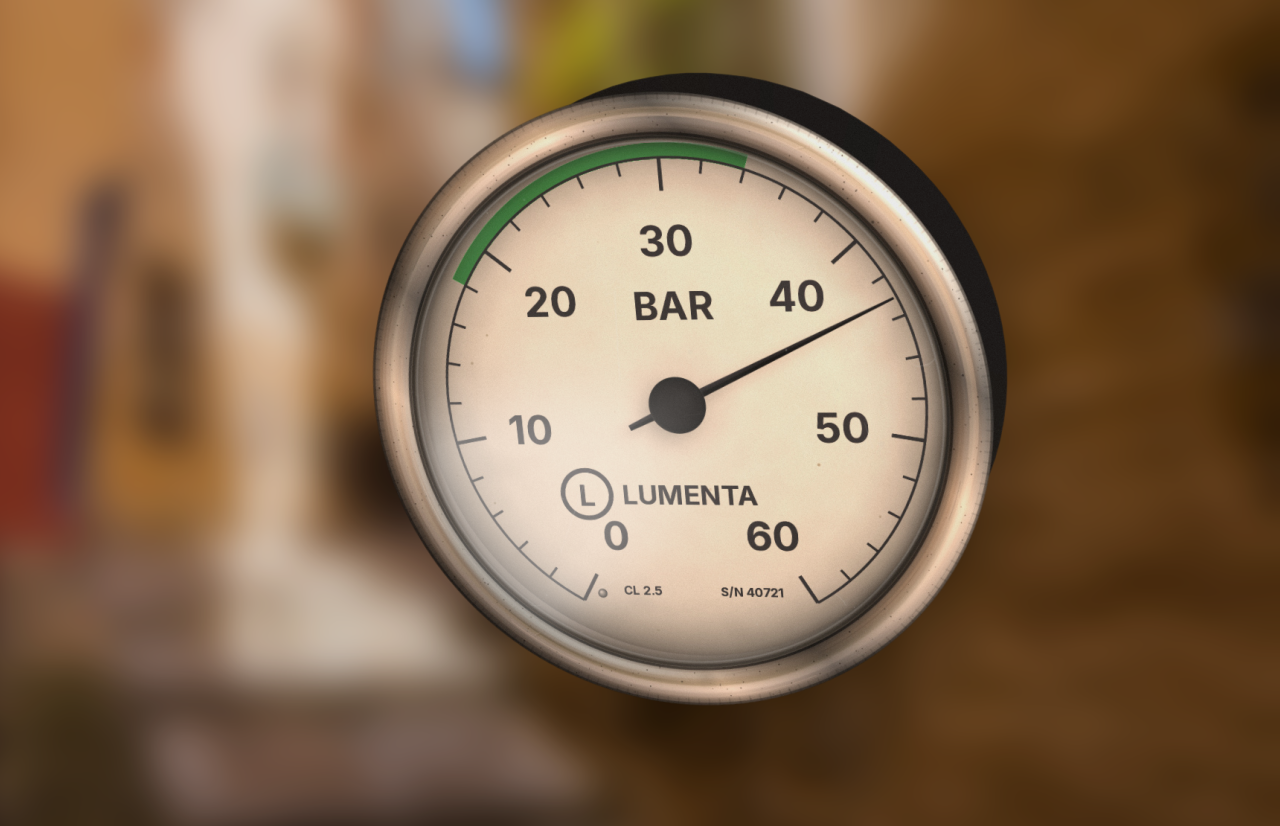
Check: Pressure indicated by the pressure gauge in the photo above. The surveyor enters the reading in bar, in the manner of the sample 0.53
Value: 43
